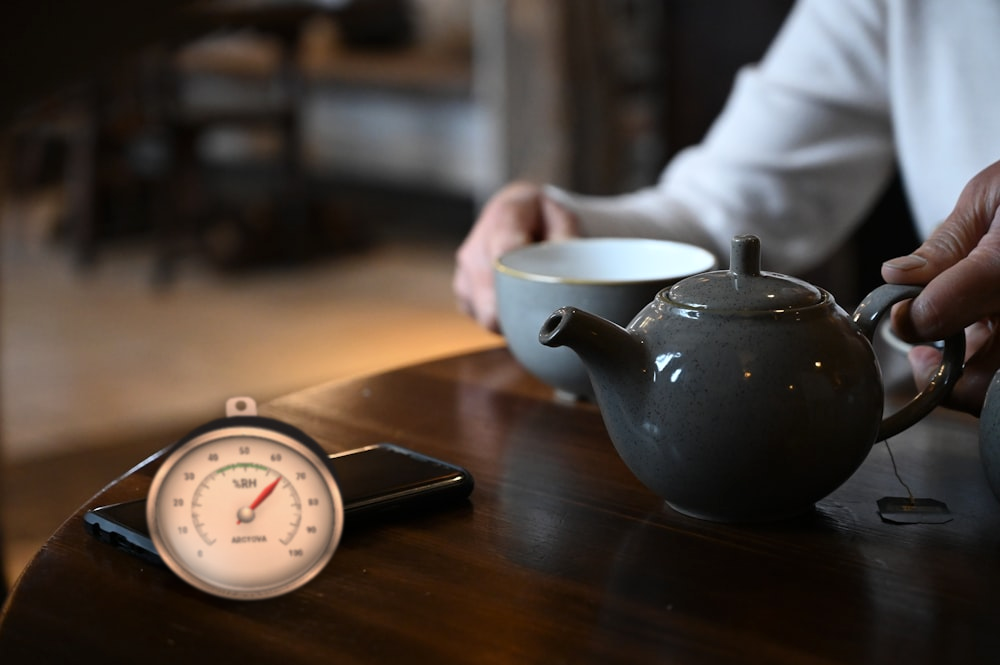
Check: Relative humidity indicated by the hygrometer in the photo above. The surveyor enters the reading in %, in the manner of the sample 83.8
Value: 65
